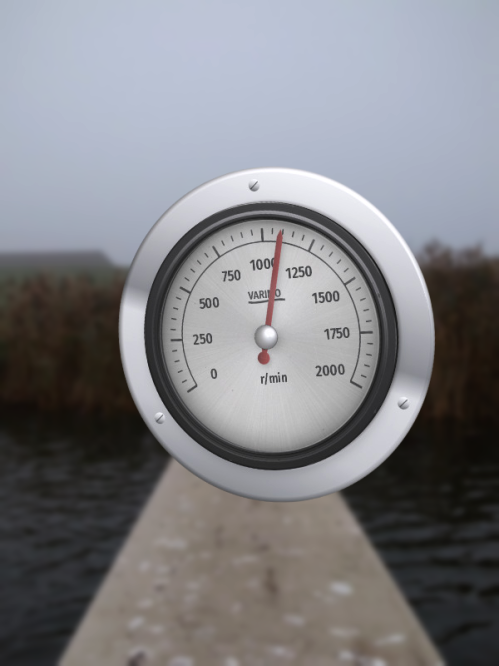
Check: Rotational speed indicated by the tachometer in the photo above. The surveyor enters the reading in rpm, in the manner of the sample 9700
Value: 1100
